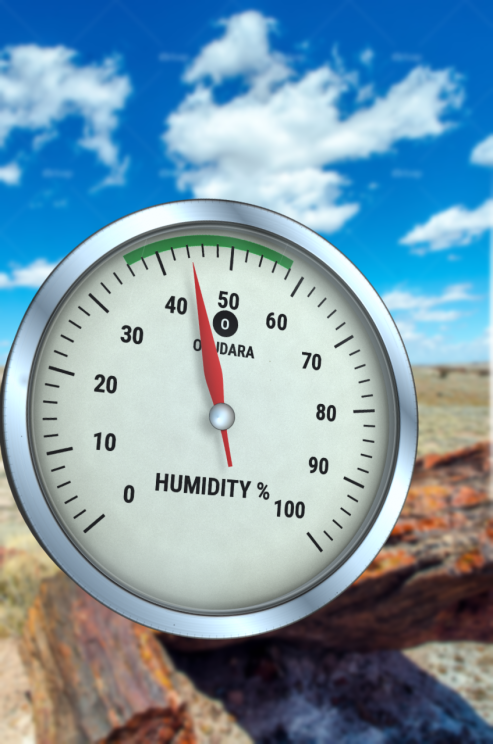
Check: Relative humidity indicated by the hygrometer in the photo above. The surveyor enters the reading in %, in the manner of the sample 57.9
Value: 44
